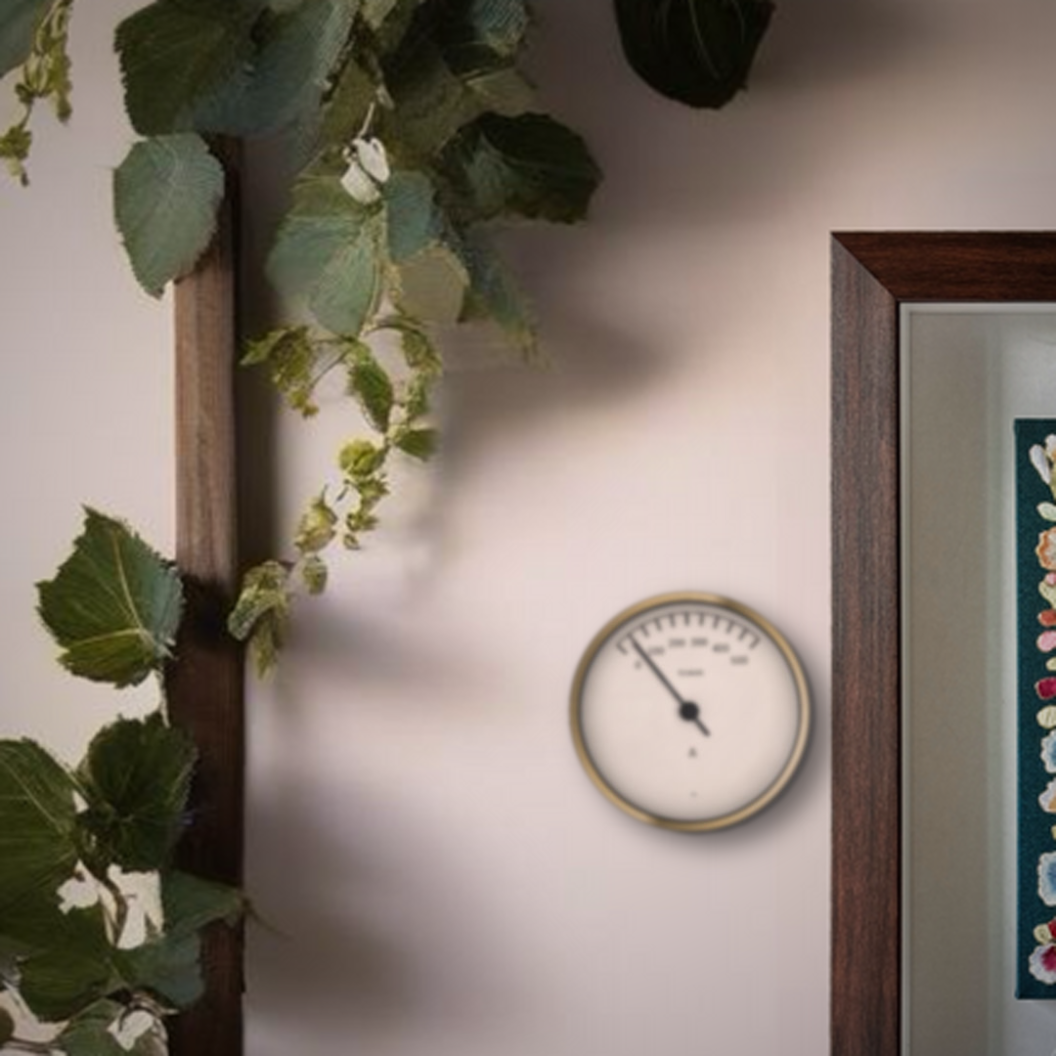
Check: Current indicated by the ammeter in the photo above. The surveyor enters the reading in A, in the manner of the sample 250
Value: 50
